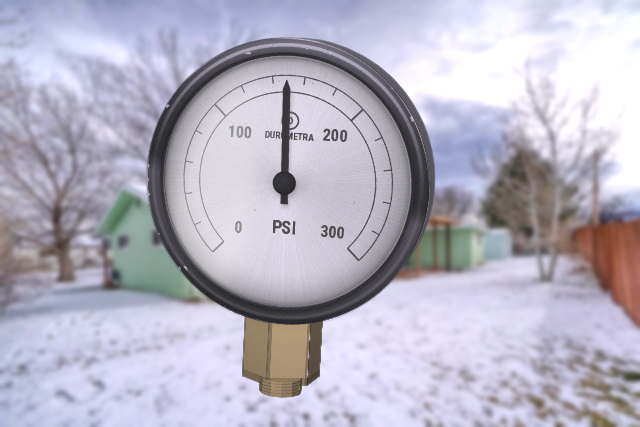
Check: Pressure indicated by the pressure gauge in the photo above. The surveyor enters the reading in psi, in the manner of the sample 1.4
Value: 150
